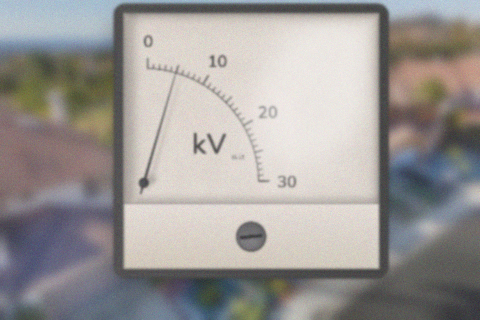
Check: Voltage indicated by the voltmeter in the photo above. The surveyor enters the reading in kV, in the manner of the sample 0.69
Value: 5
